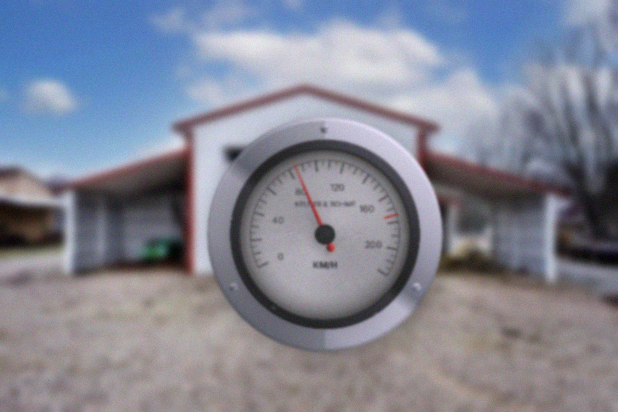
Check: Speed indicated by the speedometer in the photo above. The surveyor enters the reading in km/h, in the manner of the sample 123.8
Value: 85
